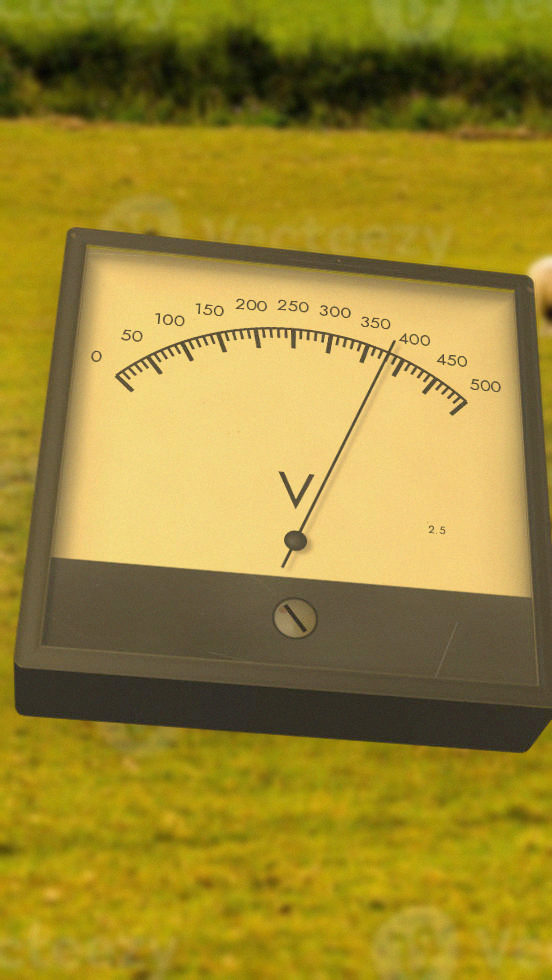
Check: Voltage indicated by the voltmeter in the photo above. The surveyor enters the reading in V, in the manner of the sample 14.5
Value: 380
